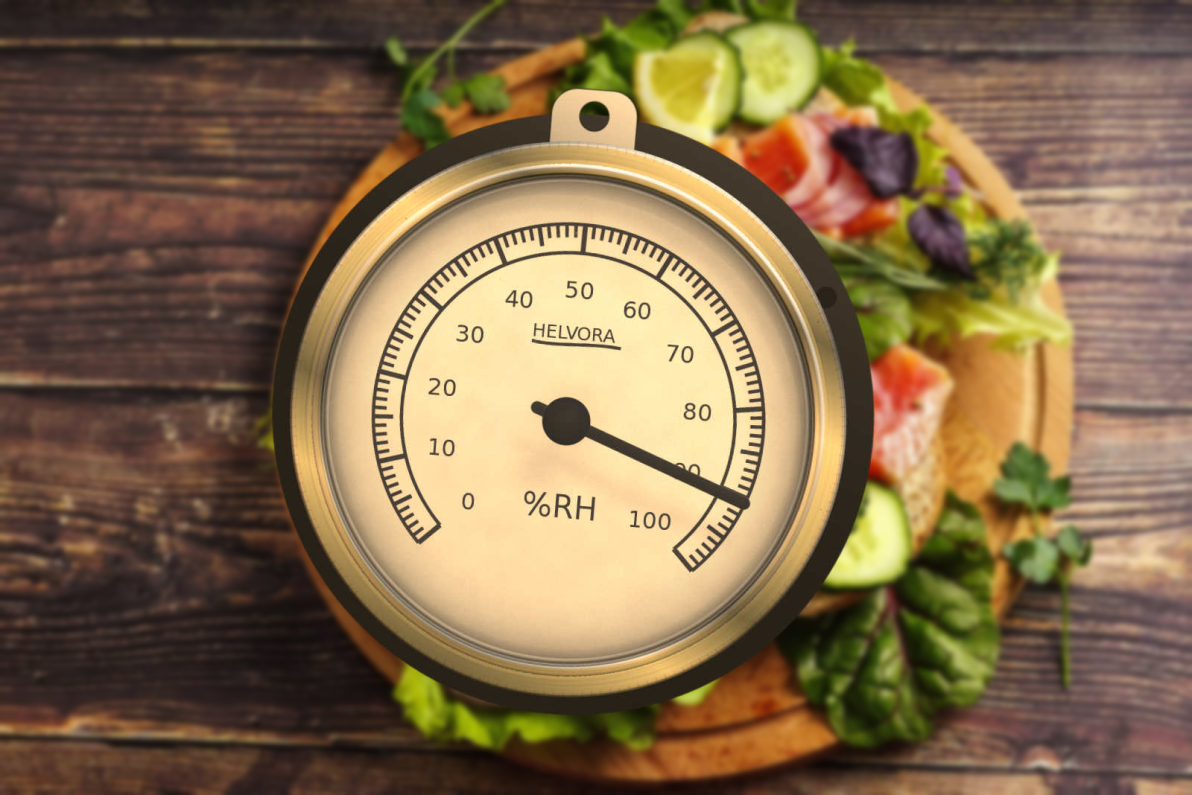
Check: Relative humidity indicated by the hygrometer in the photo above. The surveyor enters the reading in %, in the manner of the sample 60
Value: 90.5
